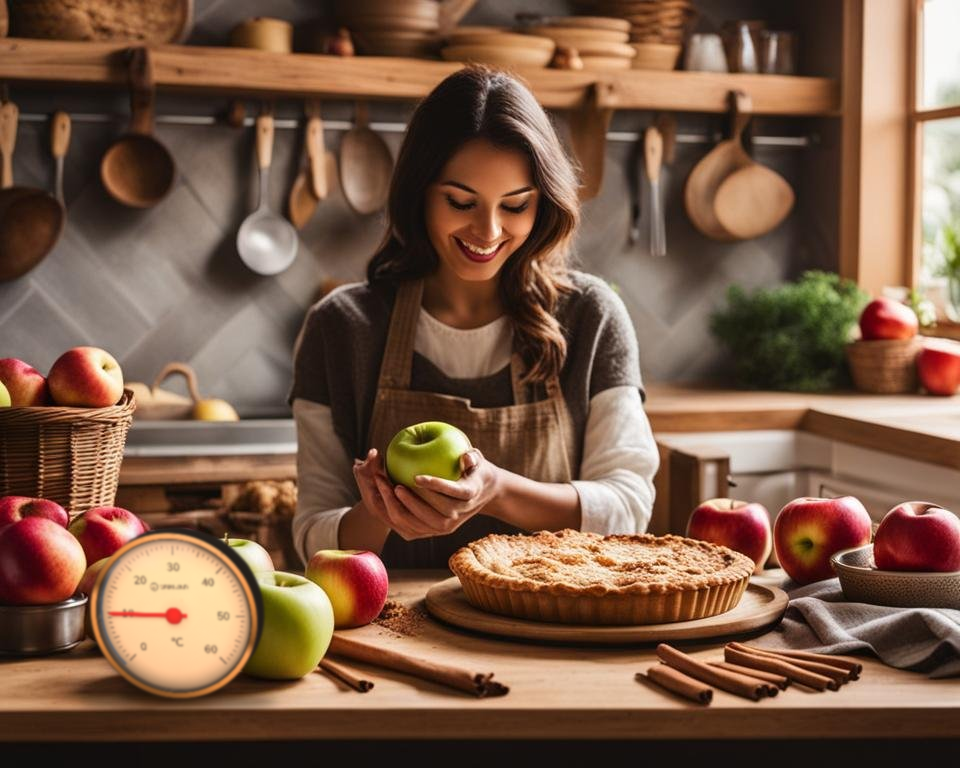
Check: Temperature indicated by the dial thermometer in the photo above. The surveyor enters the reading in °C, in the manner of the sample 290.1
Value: 10
